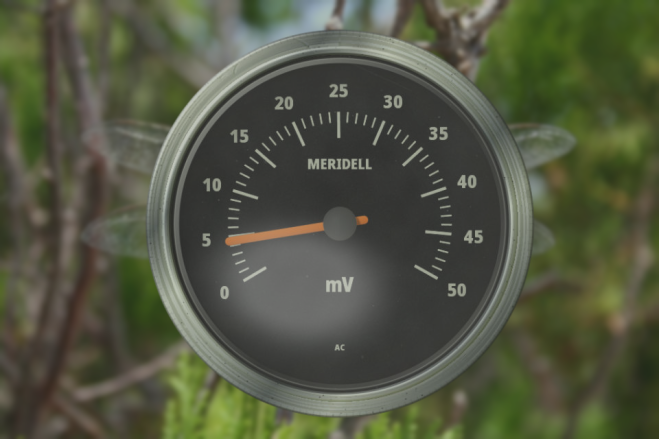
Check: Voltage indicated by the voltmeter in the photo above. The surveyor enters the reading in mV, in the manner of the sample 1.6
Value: 4.5
